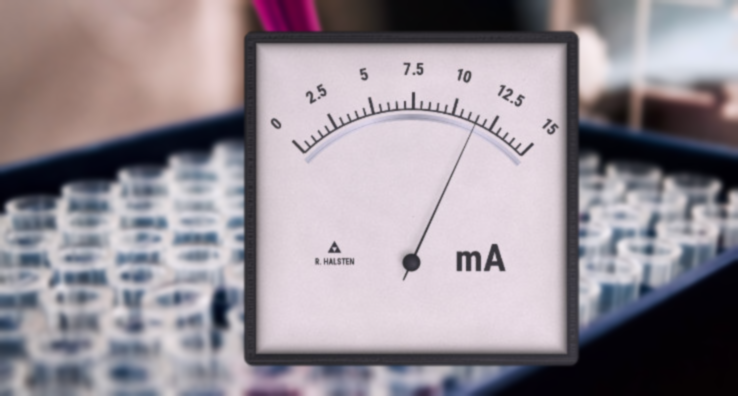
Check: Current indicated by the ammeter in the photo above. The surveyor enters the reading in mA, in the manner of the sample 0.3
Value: 11.5
